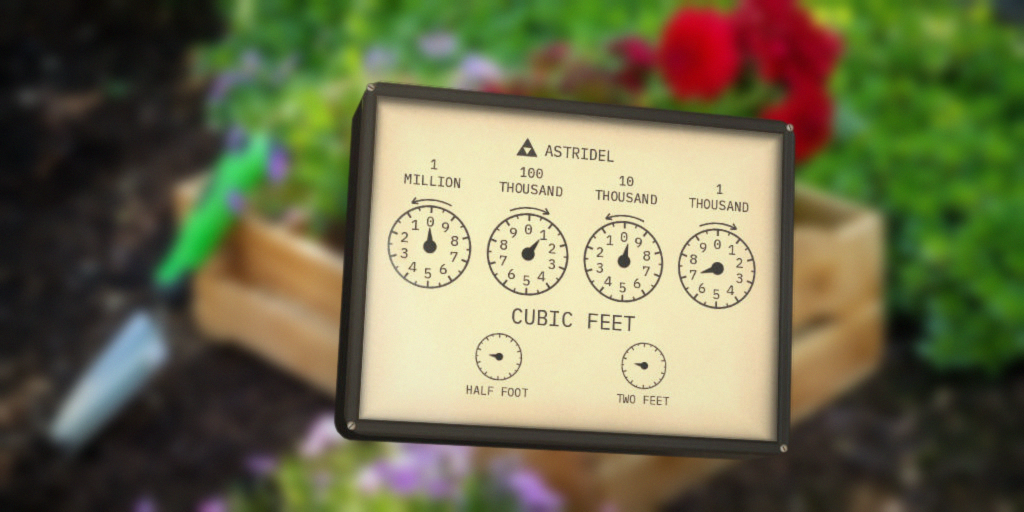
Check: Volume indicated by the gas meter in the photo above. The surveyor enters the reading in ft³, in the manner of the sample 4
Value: 9700
